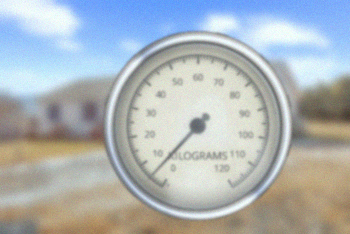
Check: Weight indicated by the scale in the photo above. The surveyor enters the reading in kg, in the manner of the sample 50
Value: 5
